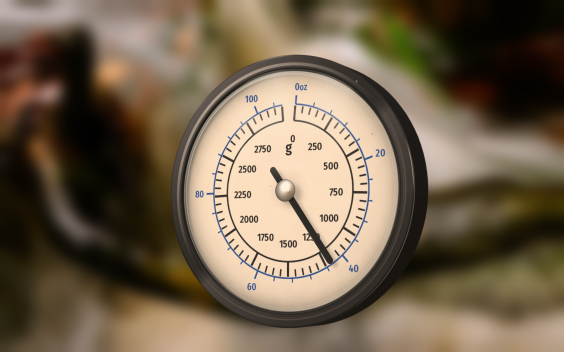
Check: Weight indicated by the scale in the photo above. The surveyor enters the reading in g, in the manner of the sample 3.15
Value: 1200
